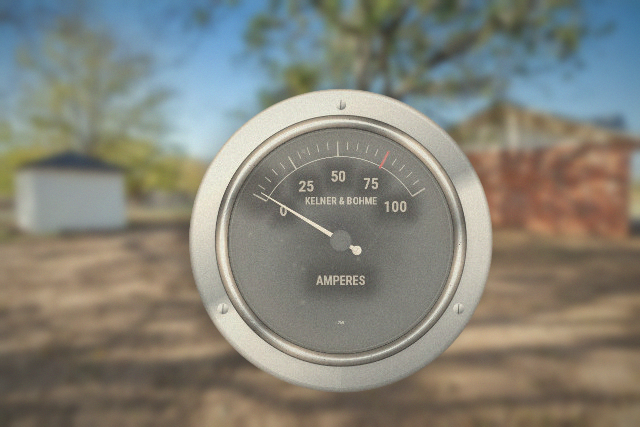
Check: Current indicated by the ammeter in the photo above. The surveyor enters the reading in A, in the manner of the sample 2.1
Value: 2.5
